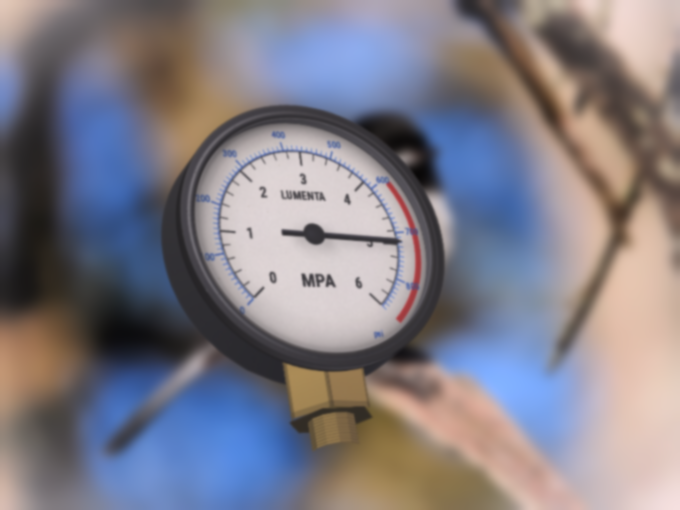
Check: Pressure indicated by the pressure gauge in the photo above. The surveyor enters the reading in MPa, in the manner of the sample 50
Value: 5
